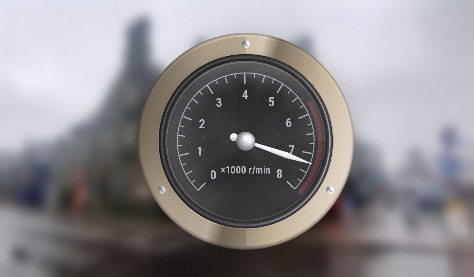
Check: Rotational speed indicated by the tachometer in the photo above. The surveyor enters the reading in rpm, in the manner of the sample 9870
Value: 7250
